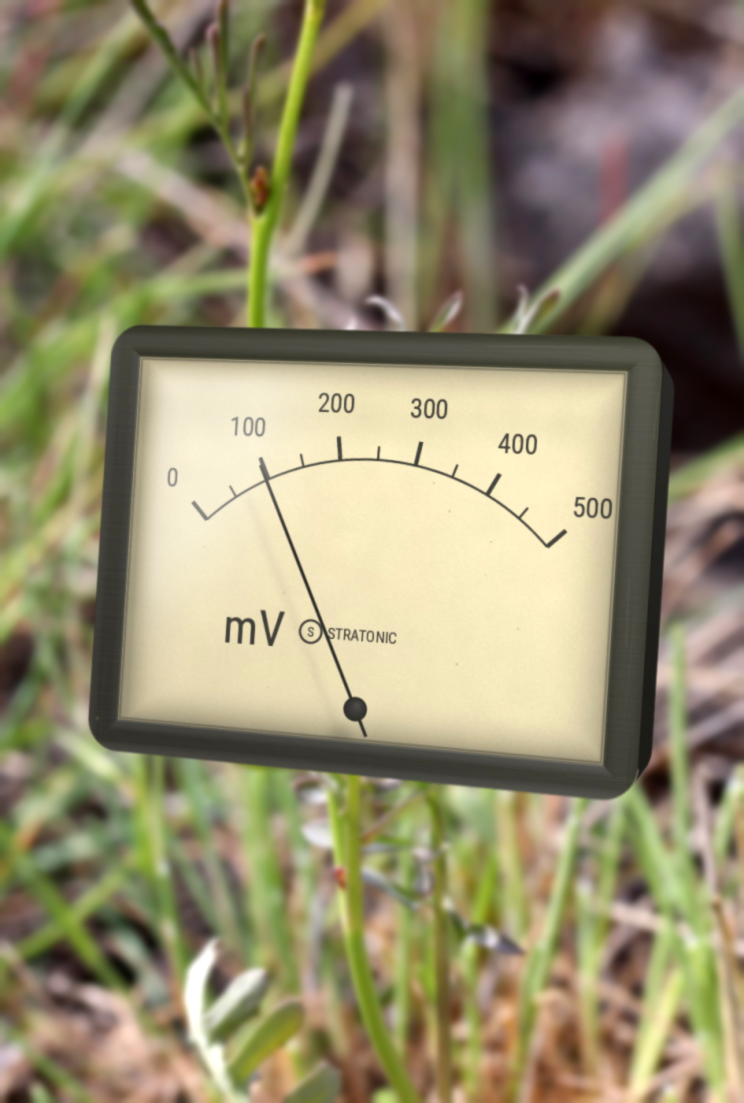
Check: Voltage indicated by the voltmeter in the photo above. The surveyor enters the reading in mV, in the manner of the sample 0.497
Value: 100
